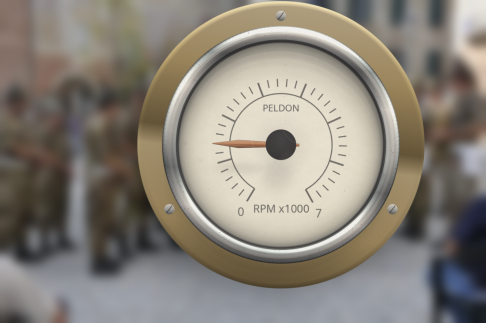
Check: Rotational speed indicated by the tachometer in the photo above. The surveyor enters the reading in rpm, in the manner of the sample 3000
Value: 1400
